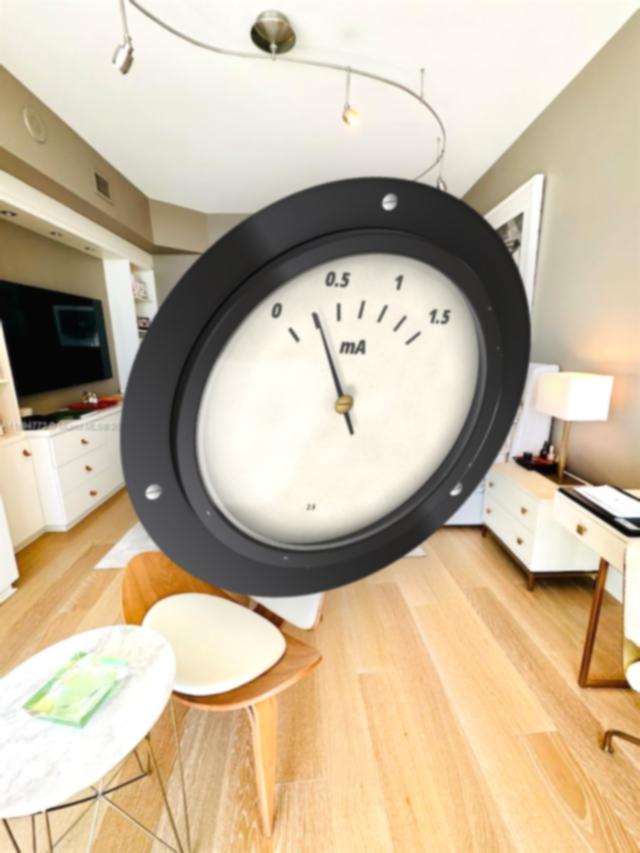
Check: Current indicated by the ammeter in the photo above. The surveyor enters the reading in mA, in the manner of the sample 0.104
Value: 0.25
